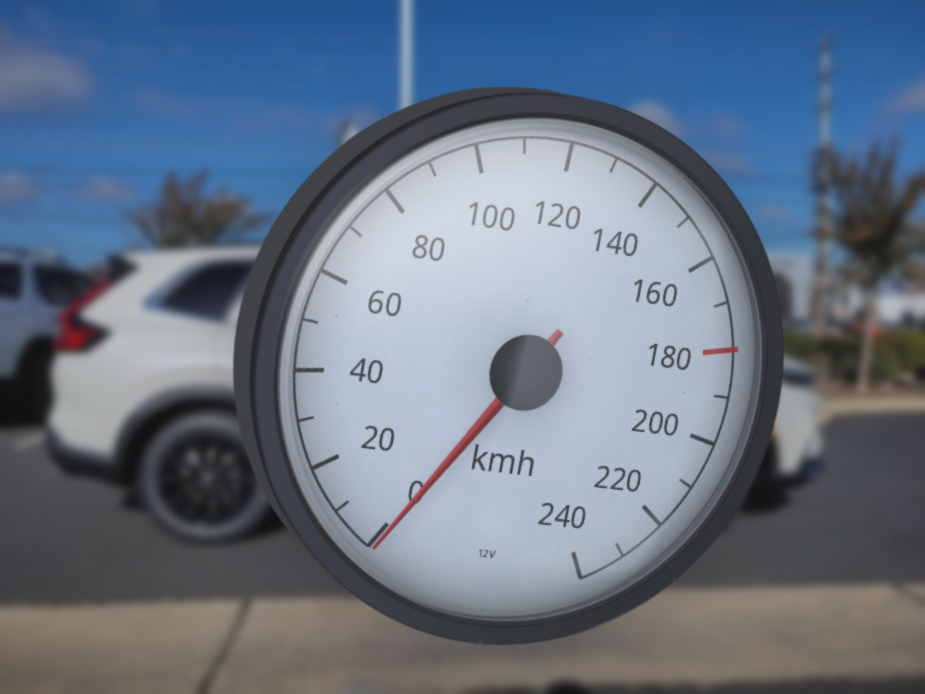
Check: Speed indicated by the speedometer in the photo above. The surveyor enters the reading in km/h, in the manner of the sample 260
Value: 0
